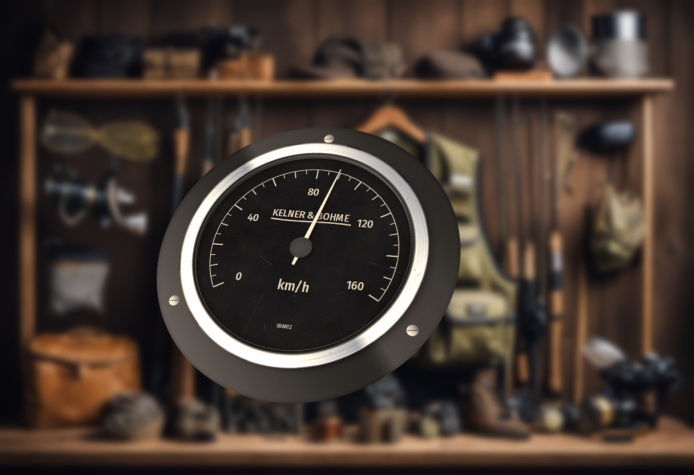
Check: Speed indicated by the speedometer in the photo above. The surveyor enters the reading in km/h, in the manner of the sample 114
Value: 90
